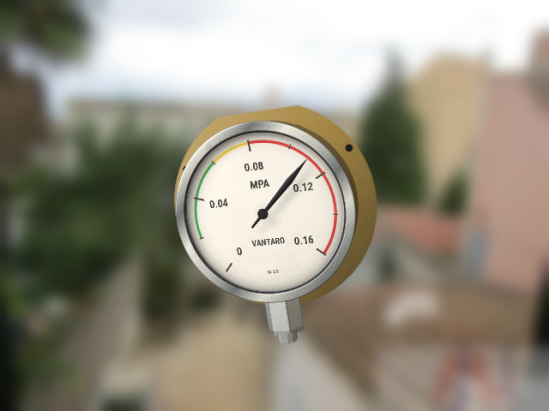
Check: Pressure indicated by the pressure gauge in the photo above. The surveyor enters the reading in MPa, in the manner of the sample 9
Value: 0.11
